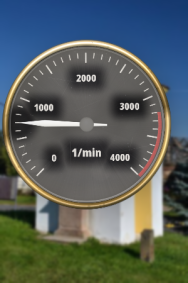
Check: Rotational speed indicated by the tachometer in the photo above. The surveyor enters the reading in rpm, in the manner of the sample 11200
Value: 700
